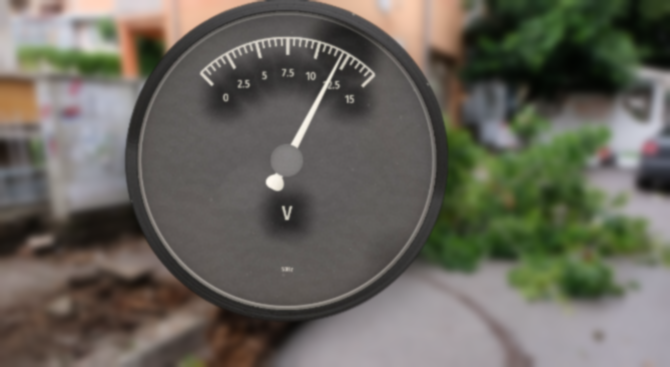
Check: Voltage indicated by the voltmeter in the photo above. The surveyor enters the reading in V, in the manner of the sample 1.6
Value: 12
